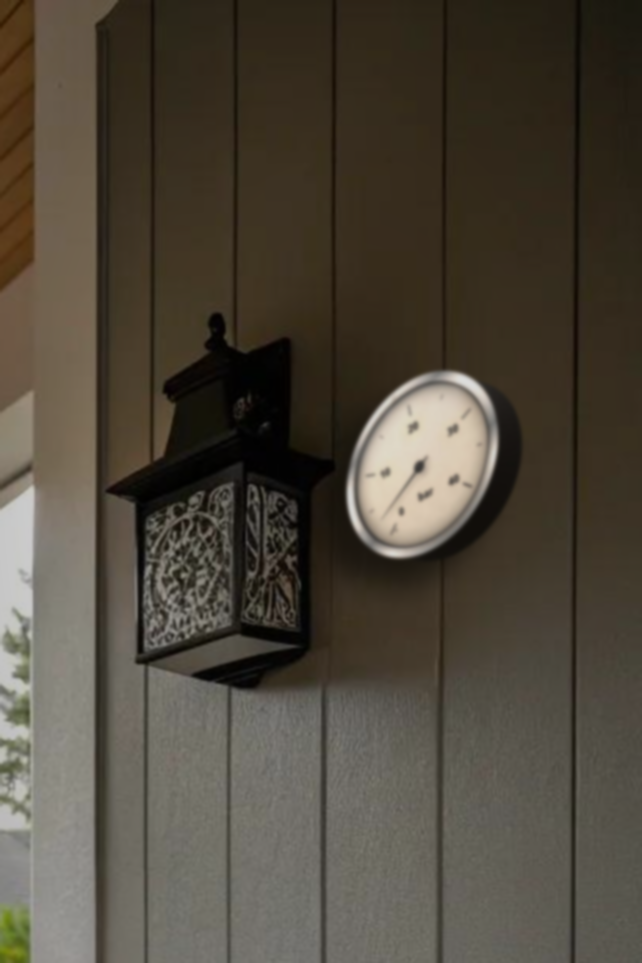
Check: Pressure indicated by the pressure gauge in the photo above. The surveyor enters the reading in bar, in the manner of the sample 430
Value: 2.5
